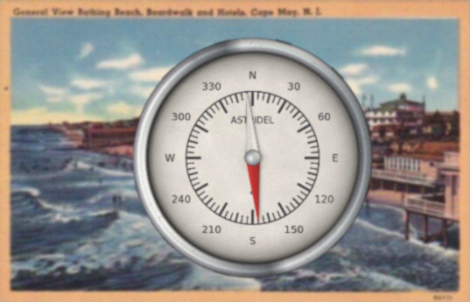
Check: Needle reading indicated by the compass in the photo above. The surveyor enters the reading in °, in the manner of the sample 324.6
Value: 175
